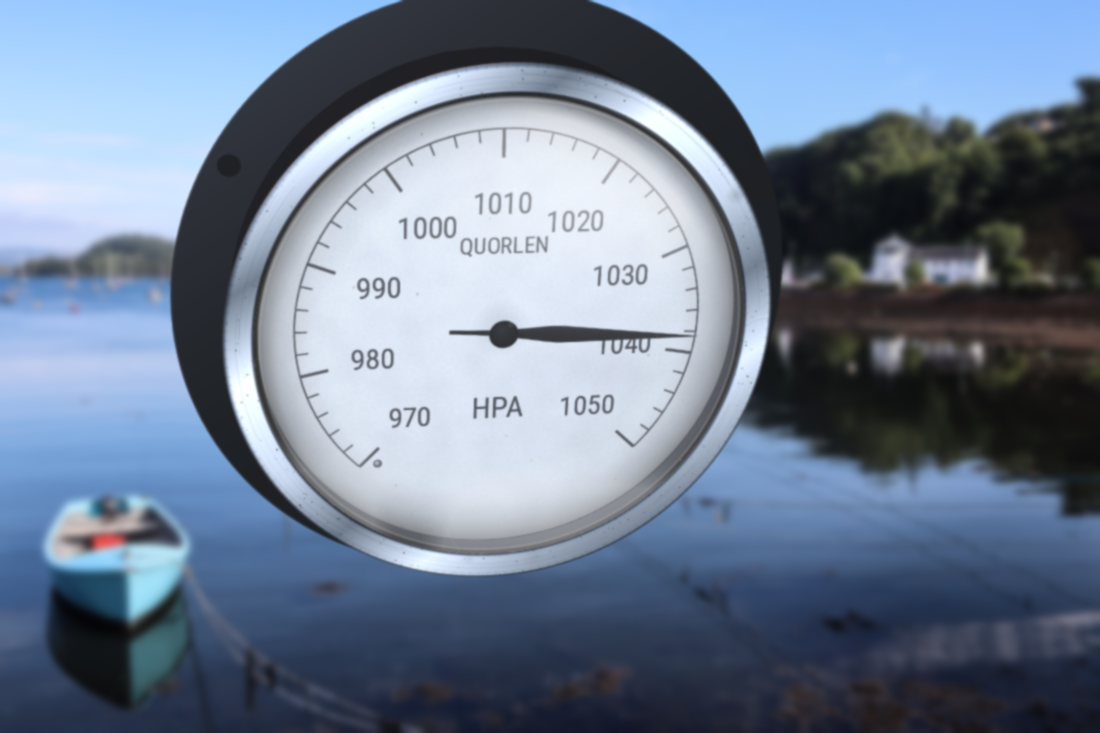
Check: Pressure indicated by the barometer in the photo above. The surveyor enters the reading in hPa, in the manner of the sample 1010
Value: 1038
